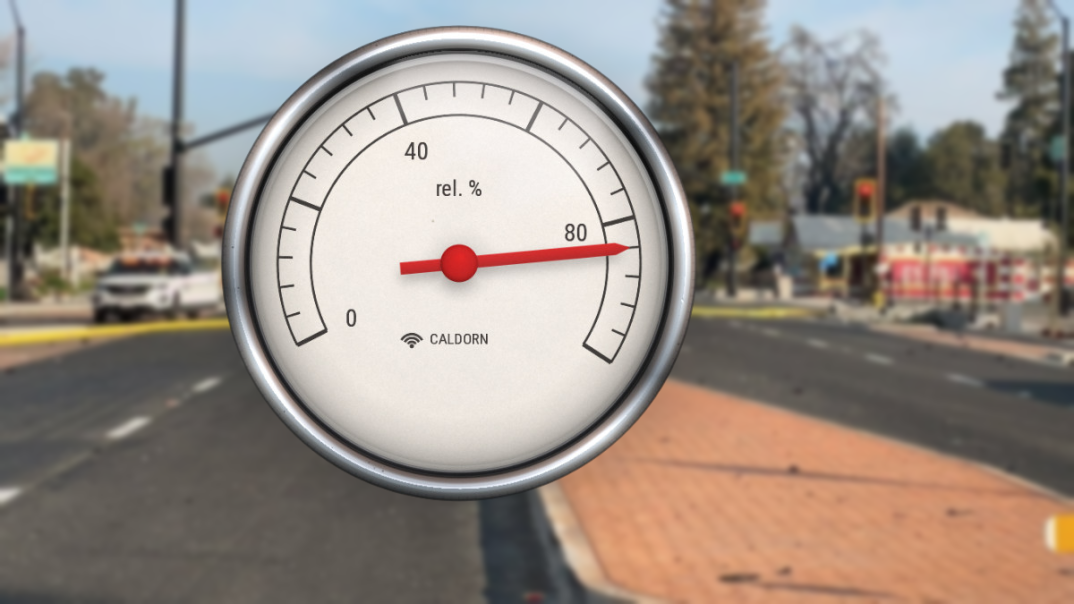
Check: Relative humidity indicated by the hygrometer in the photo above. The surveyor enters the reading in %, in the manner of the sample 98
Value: 84
